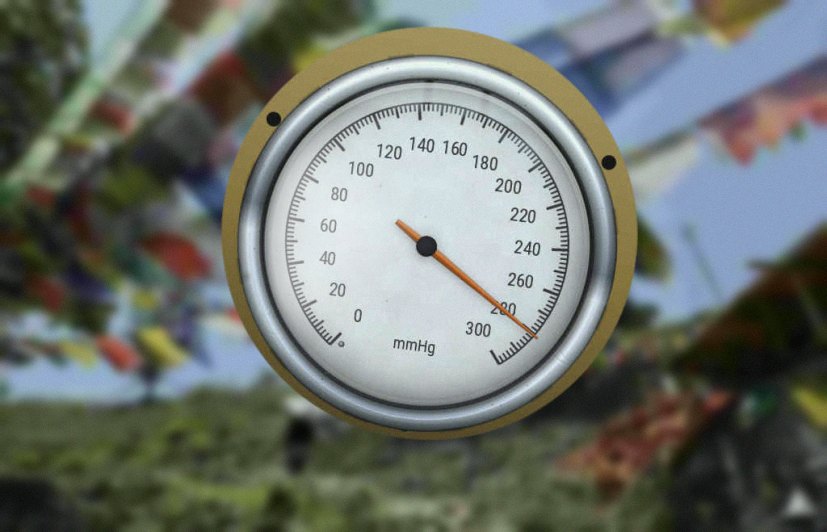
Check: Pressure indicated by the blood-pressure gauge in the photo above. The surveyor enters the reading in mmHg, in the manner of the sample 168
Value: 280
